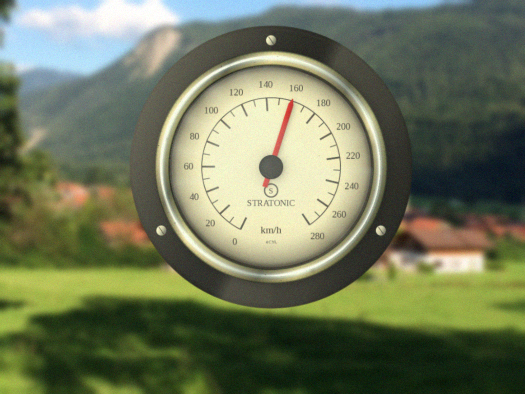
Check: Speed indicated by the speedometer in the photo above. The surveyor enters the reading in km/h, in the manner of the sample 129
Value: 160
